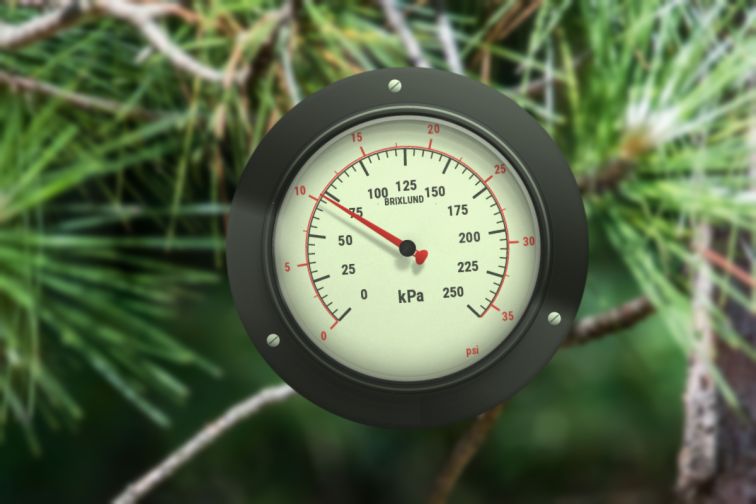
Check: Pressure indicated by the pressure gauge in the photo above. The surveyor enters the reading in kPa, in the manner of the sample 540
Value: 72.5
